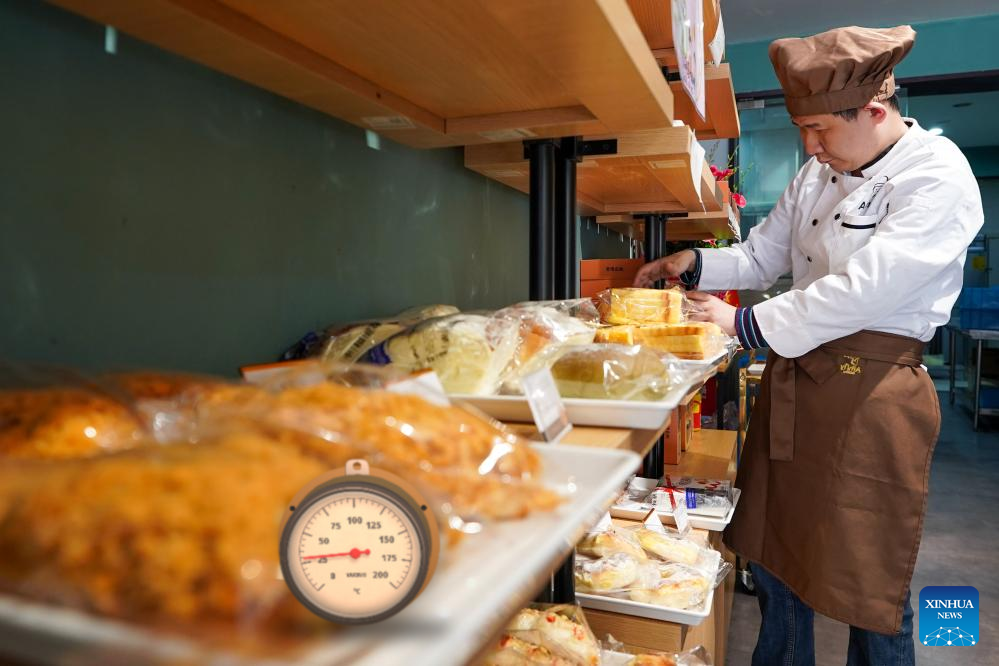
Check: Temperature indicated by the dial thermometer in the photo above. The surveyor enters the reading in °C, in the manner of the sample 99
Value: 30
